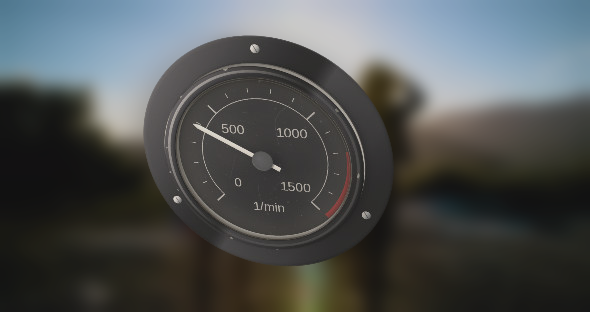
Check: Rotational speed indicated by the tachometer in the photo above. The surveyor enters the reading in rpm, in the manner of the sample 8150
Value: 400
